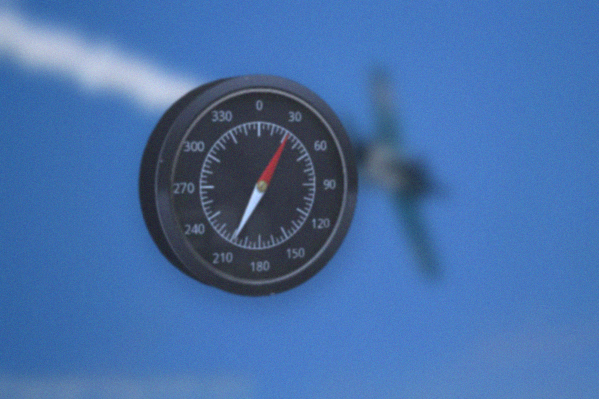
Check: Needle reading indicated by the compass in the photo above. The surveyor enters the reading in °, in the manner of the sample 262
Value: 30
